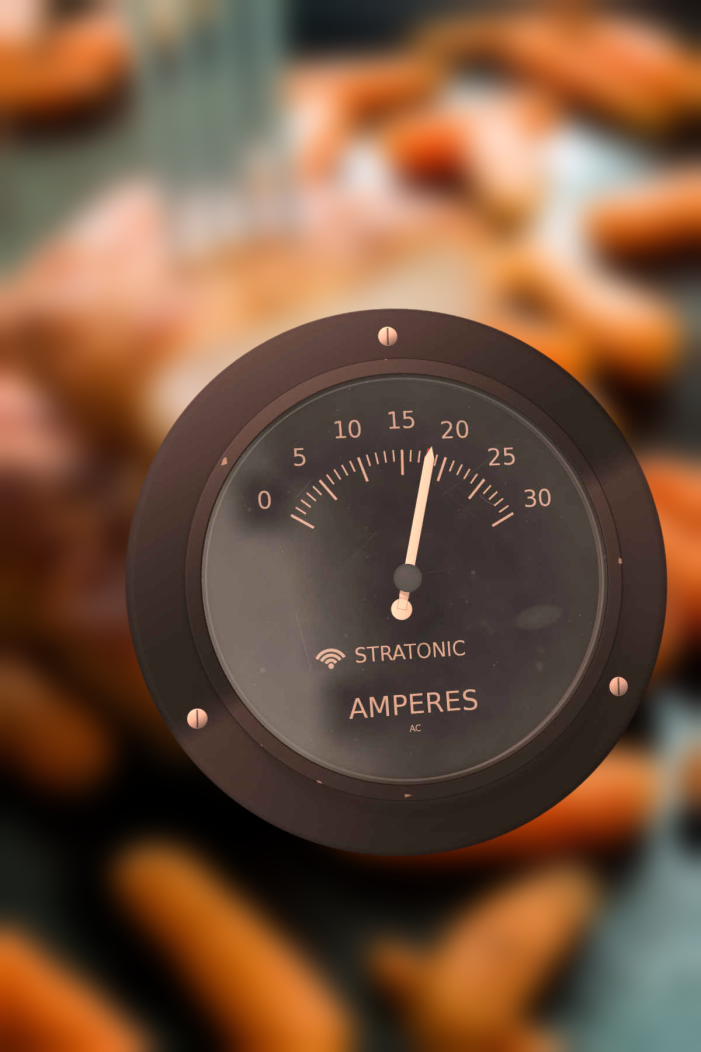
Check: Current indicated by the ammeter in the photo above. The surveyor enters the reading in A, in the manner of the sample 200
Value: 18
